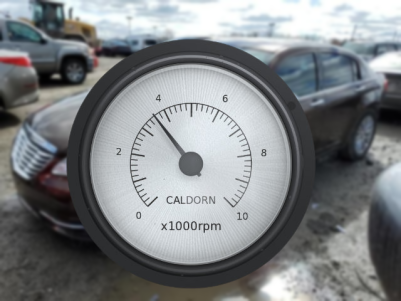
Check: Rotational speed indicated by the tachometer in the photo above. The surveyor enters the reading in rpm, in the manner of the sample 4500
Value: 3600
